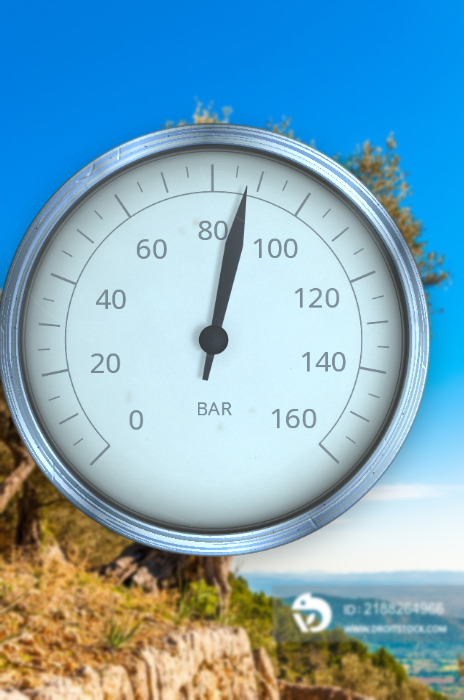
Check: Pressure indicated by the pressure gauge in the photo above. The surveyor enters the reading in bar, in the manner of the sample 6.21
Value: 87.5
